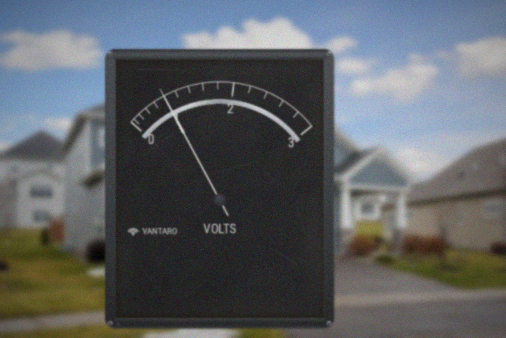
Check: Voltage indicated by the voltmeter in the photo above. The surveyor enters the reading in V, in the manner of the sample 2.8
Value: 1
